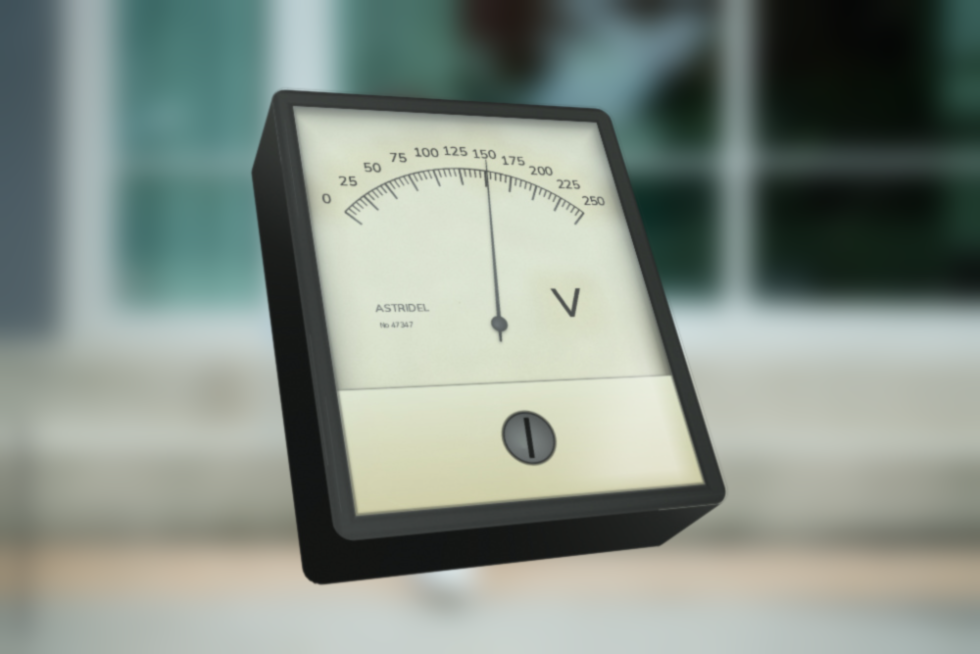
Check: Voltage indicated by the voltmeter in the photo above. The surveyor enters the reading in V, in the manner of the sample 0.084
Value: 150
